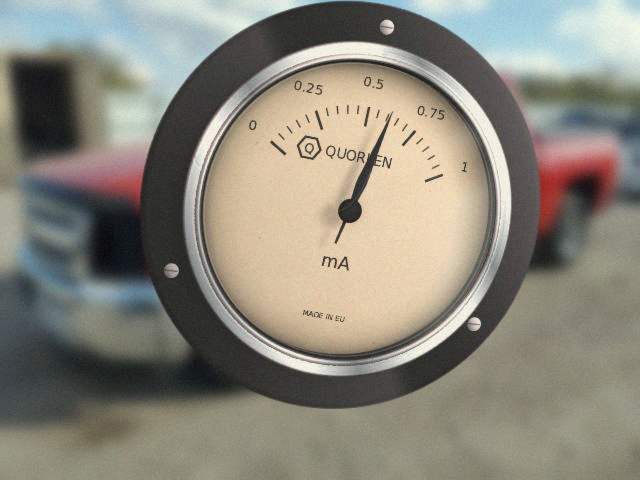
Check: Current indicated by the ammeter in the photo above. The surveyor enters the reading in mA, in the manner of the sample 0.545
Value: 0.6
